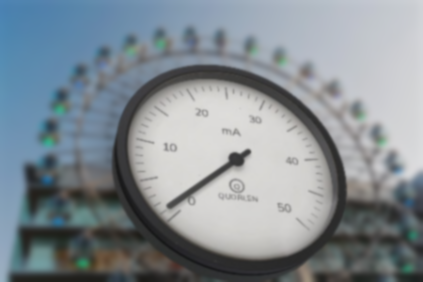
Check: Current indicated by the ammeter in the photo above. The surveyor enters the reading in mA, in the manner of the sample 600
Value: 1
